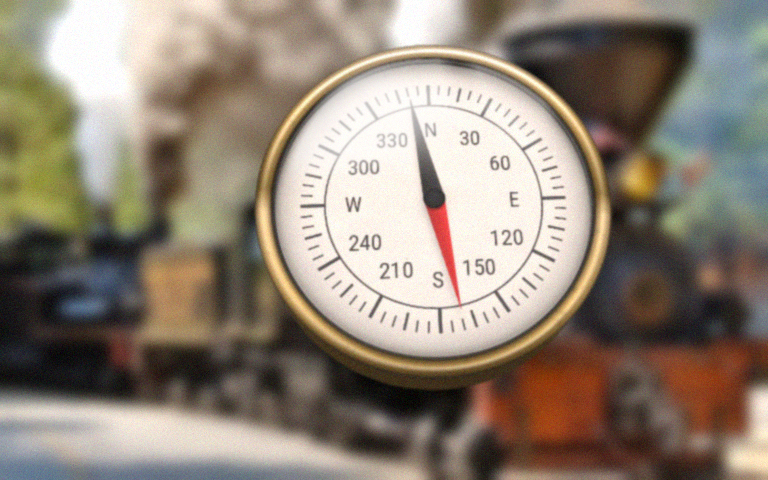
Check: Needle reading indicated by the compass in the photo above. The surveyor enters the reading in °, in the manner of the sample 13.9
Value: 170
